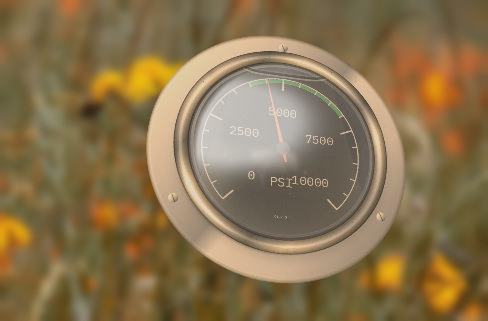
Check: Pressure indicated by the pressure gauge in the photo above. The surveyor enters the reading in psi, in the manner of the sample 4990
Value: 4500
